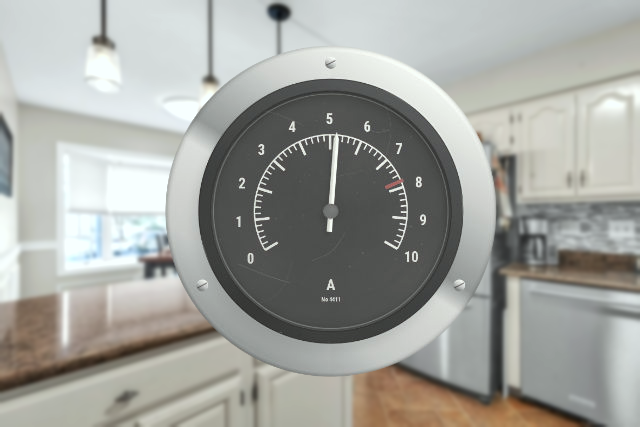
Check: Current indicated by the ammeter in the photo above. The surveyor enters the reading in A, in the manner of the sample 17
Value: 5.2
